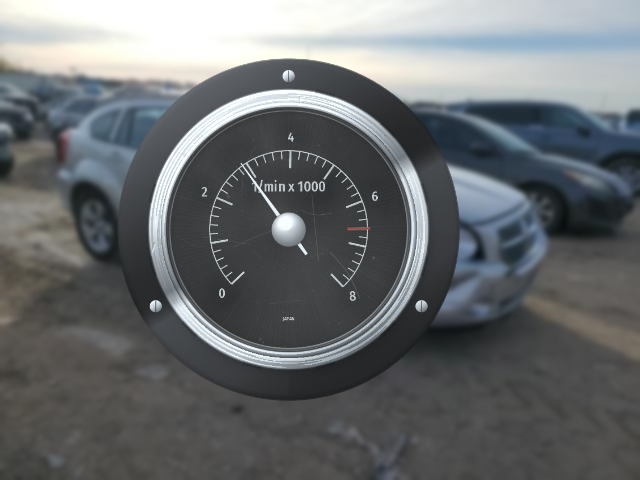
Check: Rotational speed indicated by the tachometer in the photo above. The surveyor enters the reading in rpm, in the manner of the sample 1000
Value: 2900
